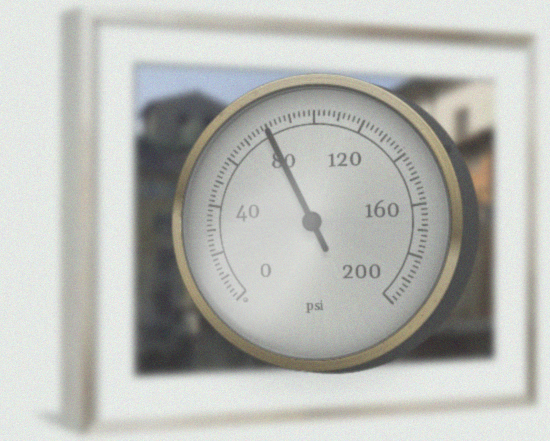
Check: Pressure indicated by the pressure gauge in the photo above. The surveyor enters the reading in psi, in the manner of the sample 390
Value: 80
